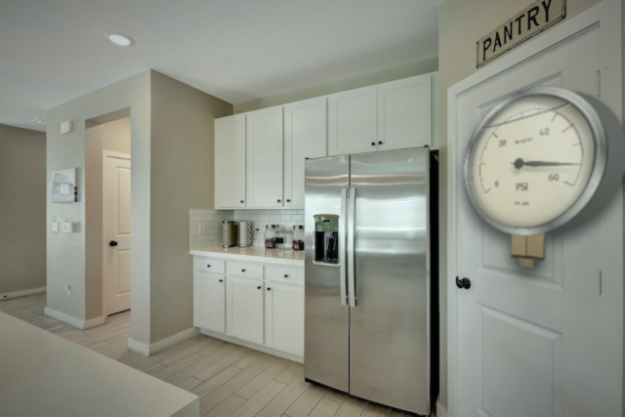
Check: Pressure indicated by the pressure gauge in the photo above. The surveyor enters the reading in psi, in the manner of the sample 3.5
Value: 55
